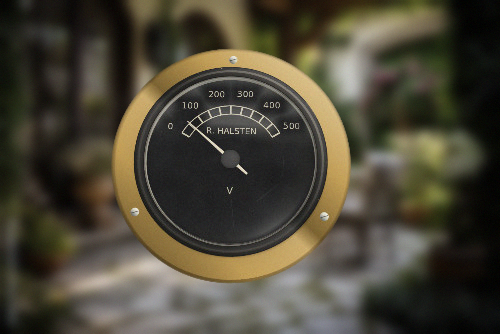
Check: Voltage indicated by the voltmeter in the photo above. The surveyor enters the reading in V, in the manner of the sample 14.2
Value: 50
